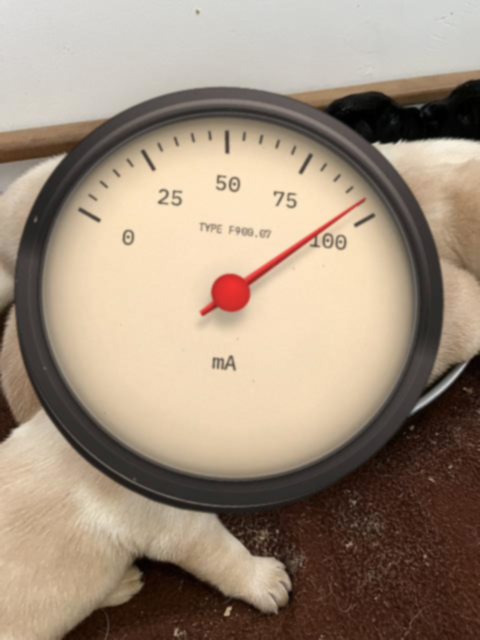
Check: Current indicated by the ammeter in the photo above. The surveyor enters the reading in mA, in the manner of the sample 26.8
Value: 95
